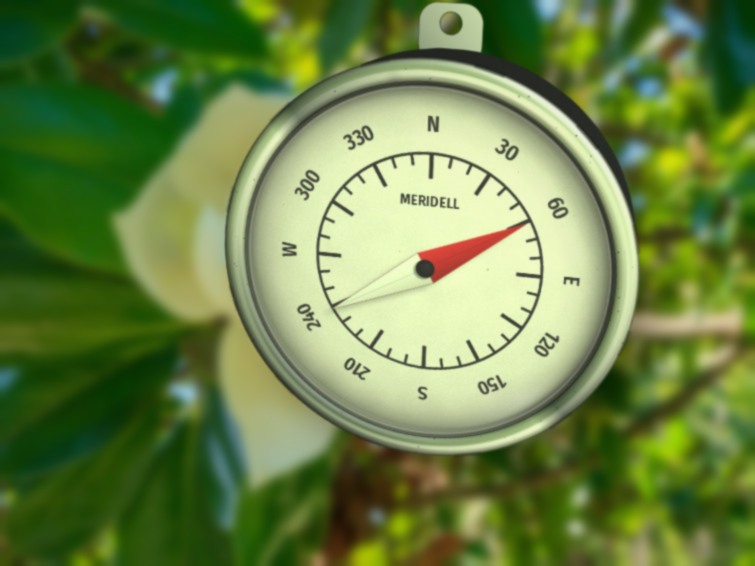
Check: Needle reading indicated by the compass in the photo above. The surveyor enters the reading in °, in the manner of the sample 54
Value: 60
